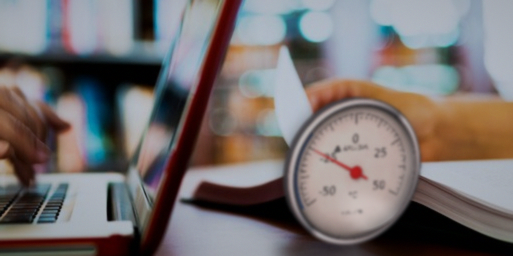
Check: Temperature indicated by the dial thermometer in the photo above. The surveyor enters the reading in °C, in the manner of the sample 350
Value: -25
